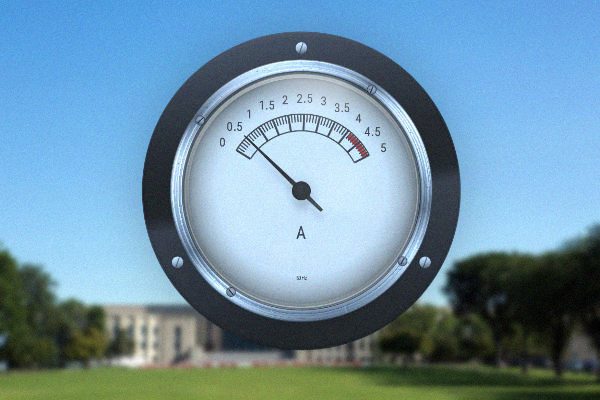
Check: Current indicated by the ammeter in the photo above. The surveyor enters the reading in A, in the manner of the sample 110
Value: 0.5
